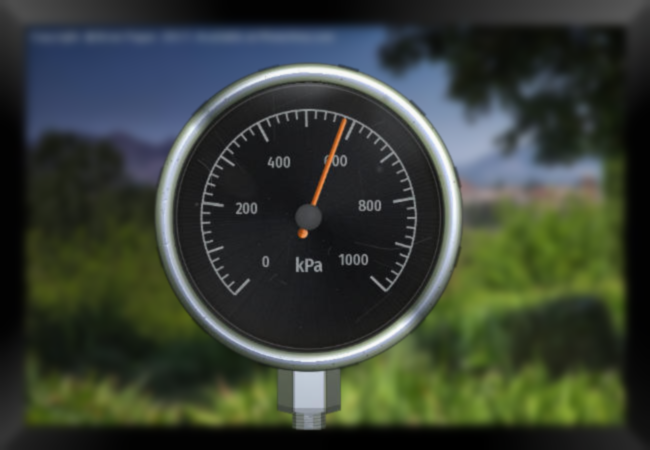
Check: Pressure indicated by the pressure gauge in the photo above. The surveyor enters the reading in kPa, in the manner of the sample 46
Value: 580
